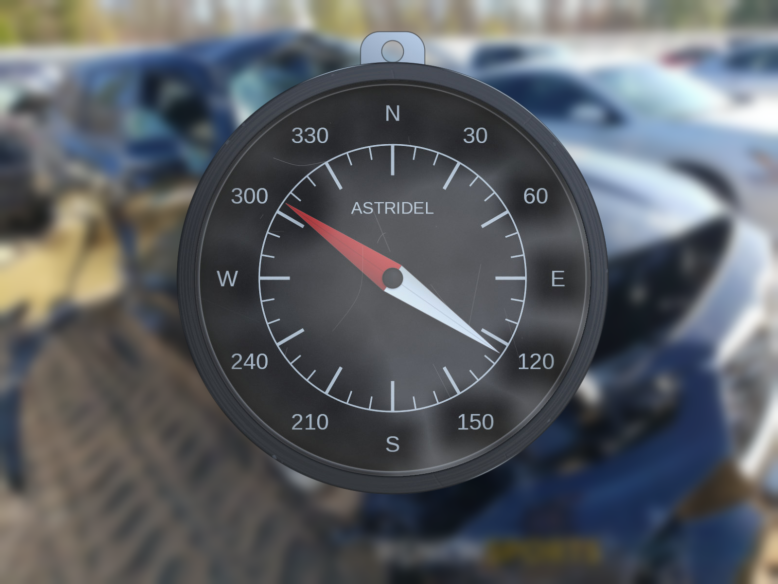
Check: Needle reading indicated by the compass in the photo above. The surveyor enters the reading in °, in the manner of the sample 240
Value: 305
